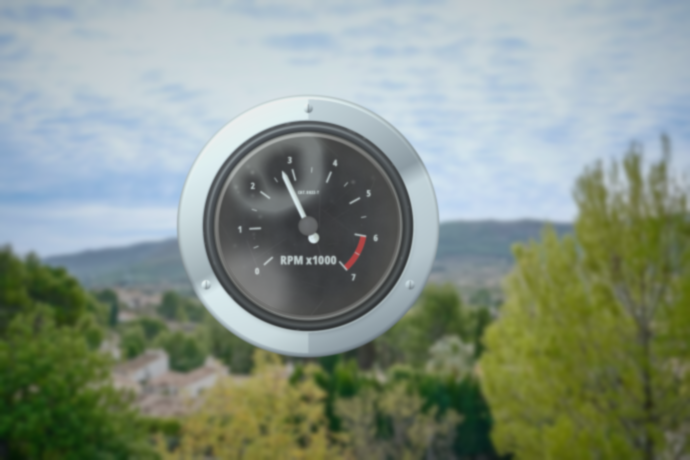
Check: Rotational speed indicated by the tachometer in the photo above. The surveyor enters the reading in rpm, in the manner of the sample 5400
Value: 2750
